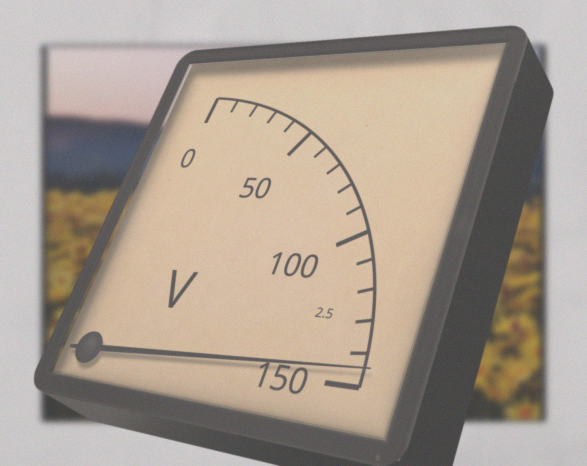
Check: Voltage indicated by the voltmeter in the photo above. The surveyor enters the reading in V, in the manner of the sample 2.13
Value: 145
